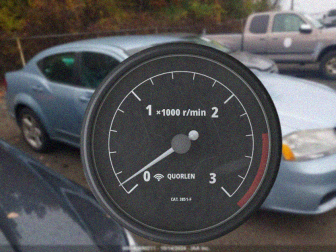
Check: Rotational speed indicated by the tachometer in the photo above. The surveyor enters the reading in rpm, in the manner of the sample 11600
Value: 100
